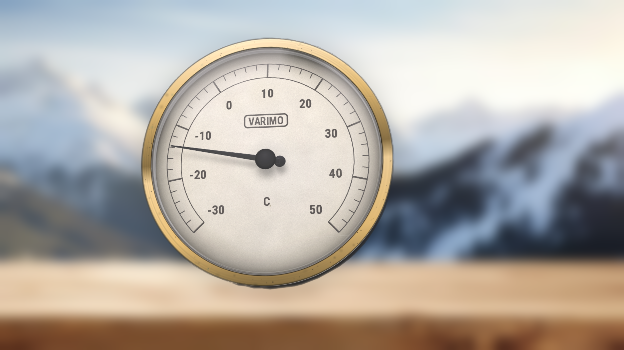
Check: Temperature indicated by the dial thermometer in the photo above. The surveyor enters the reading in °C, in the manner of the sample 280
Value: -14
